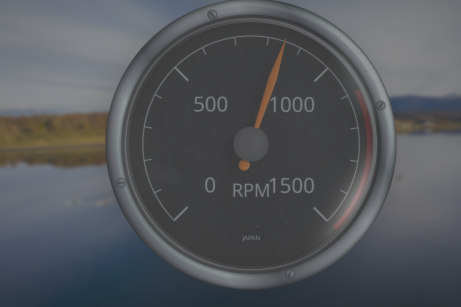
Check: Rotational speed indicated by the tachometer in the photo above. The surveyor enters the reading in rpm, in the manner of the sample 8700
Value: 850
